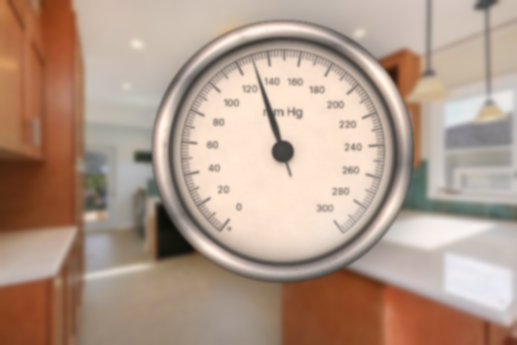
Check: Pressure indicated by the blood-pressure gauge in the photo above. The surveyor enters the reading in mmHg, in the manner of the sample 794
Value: 130
